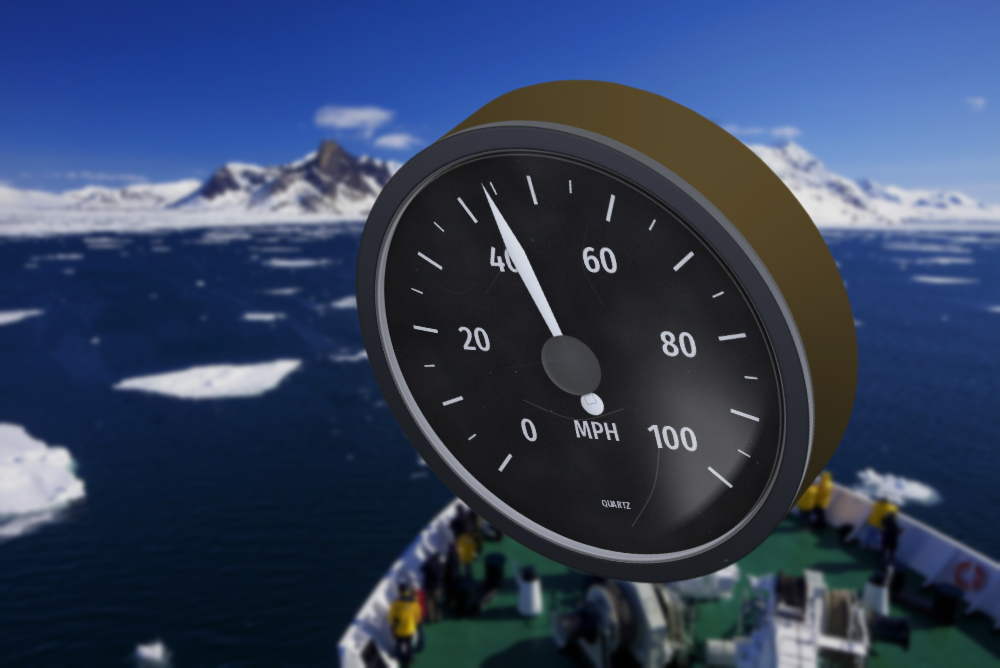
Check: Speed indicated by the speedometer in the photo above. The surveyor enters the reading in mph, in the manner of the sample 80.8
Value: 45
